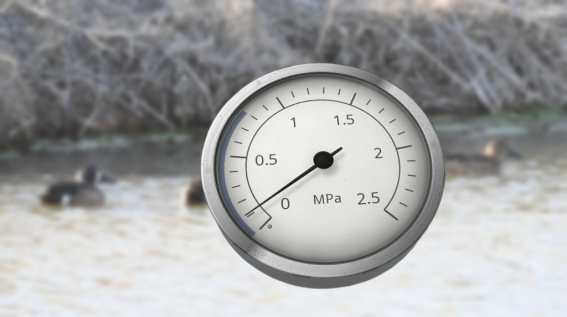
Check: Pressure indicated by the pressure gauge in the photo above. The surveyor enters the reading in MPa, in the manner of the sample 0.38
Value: 0.1
